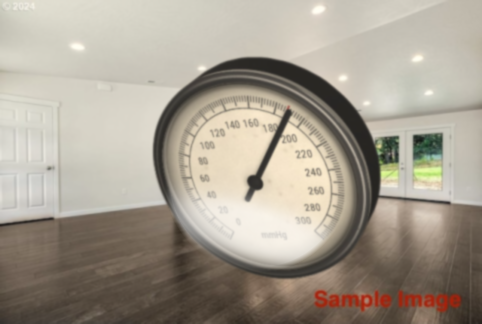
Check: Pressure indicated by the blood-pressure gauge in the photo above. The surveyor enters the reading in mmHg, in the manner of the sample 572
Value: 190
